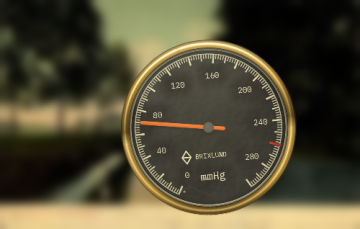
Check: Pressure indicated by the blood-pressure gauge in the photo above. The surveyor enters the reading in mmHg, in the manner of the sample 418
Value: 70
